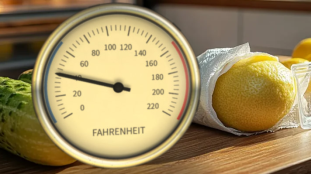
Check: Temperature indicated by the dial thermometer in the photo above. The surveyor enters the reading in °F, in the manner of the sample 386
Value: 40
